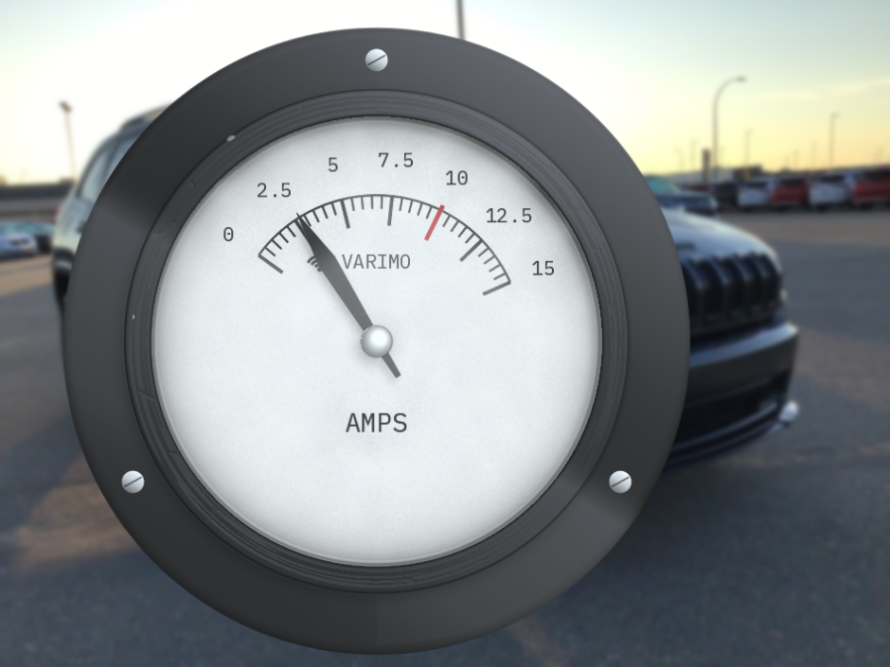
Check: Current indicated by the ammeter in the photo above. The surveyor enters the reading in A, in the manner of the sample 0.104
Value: 2.75
